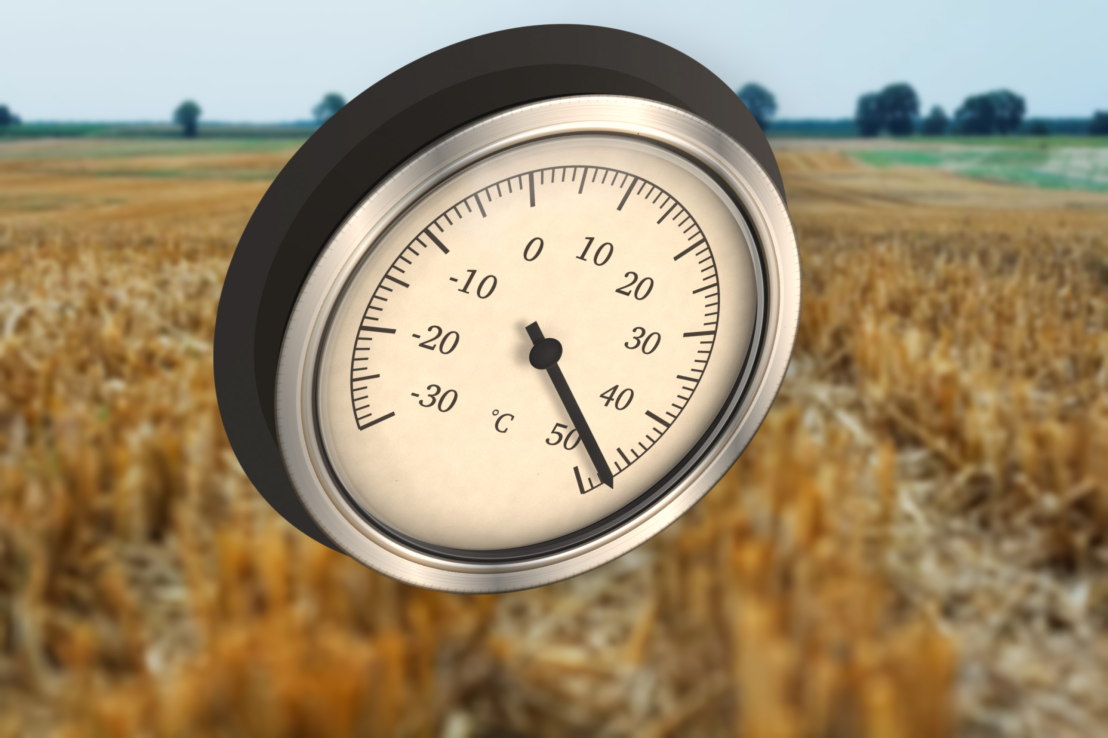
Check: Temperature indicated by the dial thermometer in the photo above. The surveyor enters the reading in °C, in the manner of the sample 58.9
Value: 47.5
